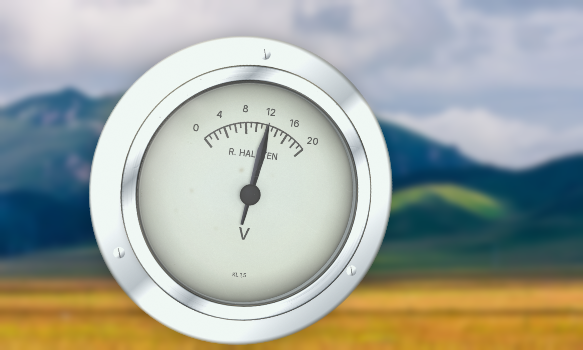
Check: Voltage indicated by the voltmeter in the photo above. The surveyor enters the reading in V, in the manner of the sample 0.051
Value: 12
